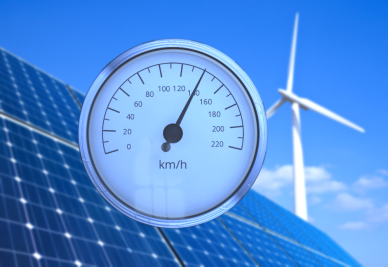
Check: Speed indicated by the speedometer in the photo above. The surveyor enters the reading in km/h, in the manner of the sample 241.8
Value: 140
